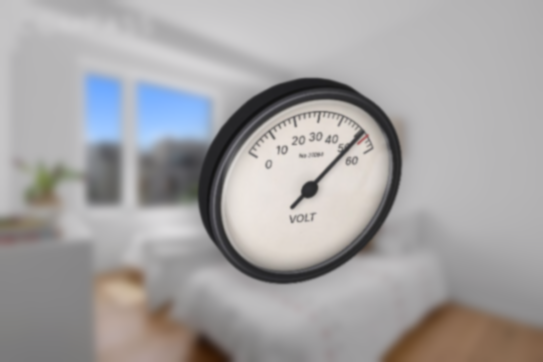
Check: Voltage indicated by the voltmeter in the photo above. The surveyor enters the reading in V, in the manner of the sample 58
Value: 50
